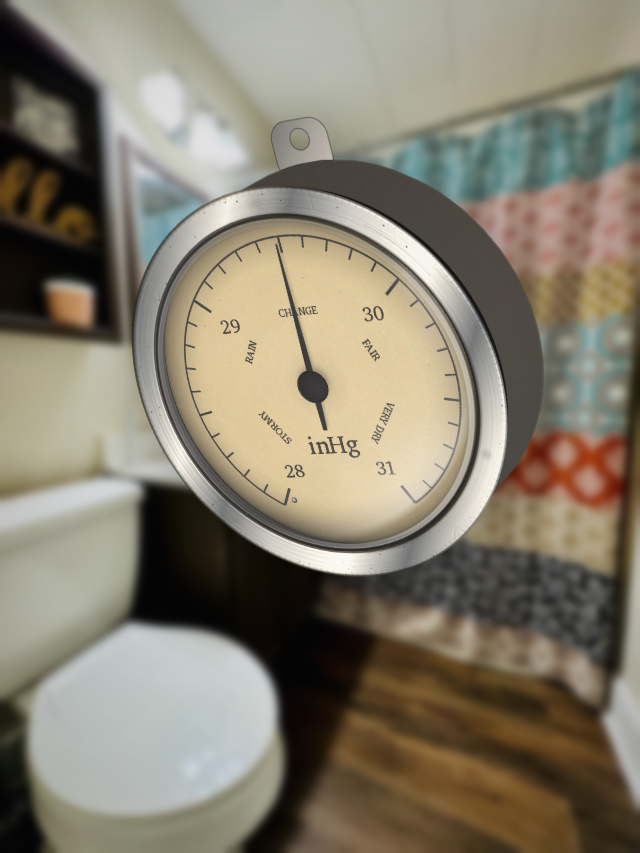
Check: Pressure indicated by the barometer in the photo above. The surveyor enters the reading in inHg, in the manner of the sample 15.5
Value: 29.5
